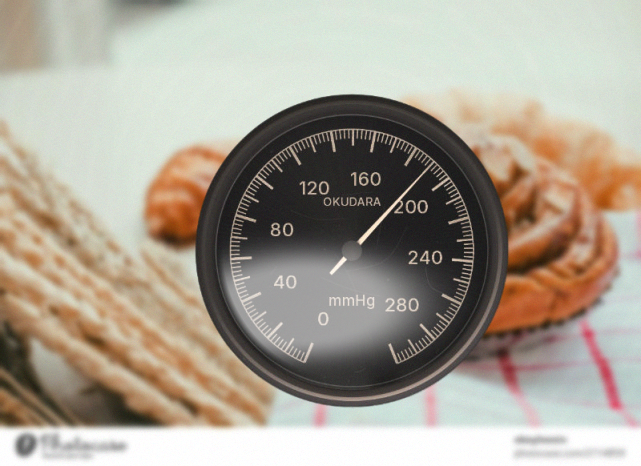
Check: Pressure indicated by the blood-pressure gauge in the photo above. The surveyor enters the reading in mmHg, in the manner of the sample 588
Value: 190
